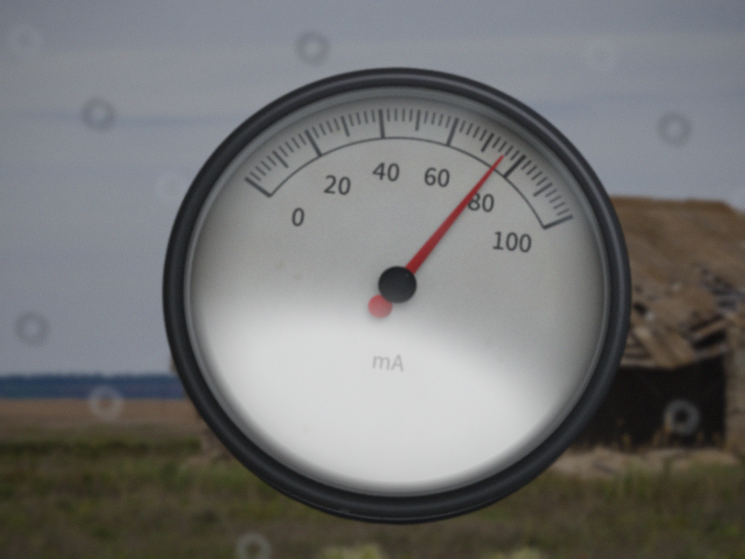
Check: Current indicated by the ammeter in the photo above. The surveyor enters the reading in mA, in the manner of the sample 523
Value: 76
